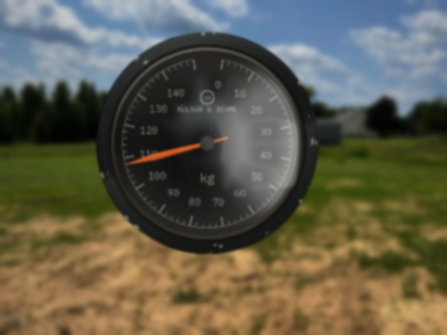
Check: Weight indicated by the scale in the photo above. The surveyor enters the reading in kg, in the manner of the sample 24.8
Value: 108
